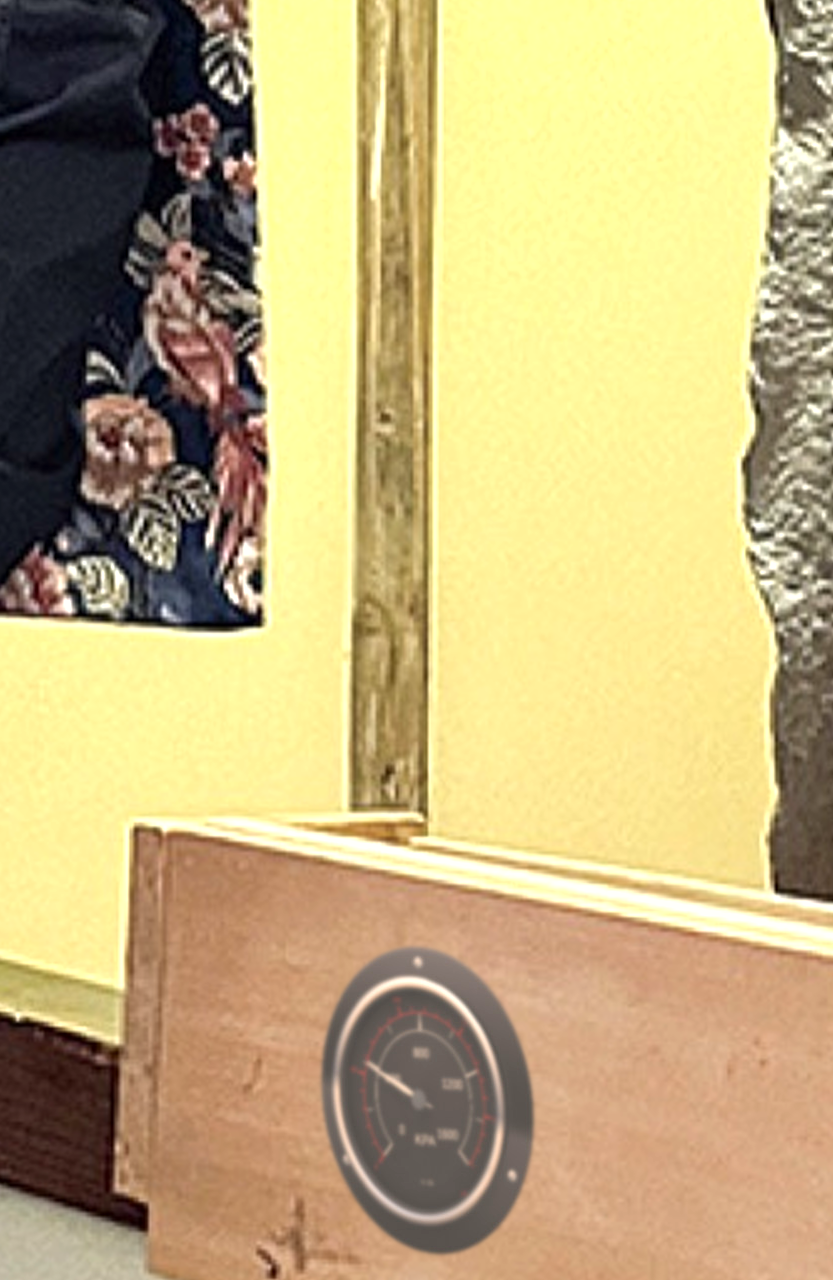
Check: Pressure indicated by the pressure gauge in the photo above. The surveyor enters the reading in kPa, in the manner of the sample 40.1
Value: 400
